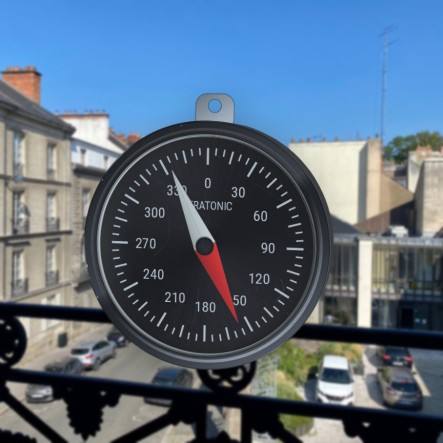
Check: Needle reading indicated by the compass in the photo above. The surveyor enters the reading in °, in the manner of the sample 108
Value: 155
